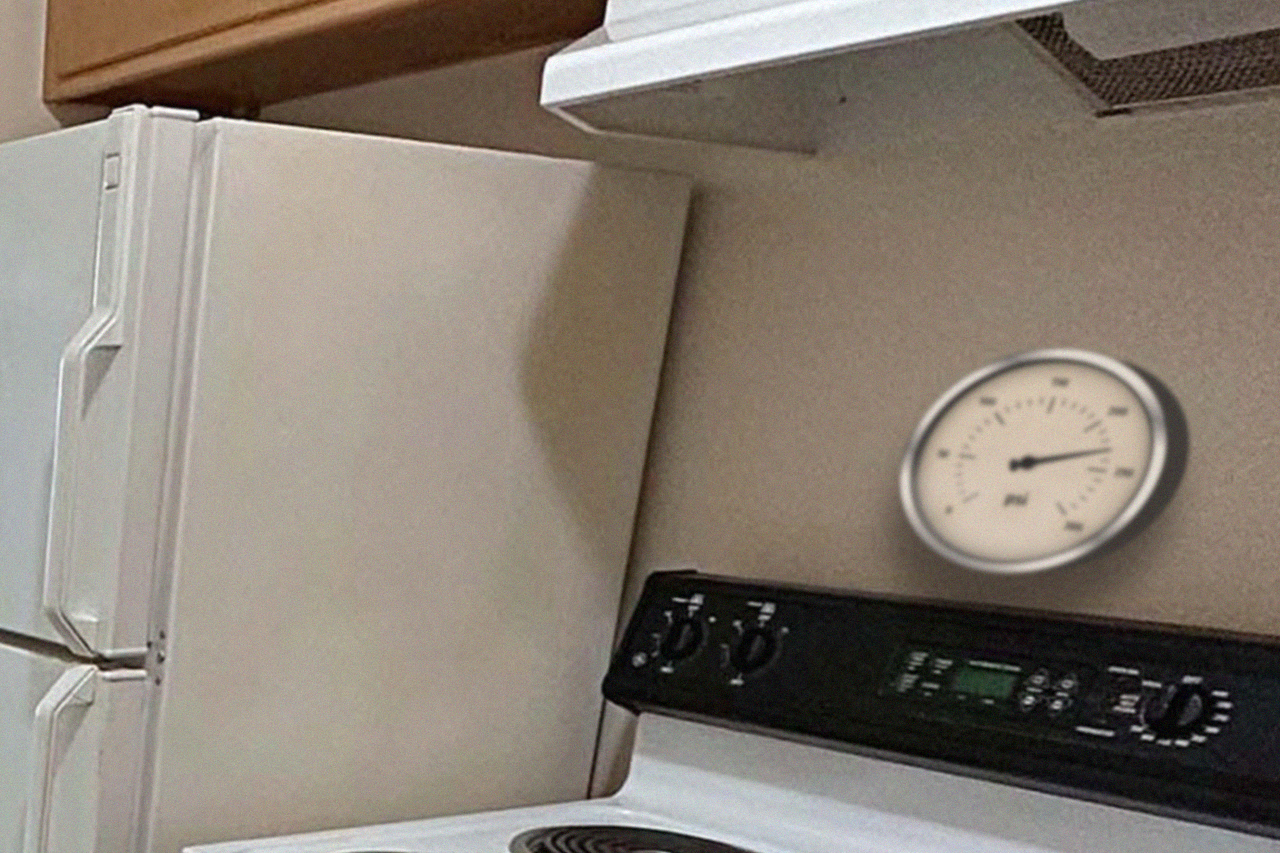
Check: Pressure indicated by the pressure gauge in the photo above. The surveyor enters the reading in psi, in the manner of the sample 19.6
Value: 230
